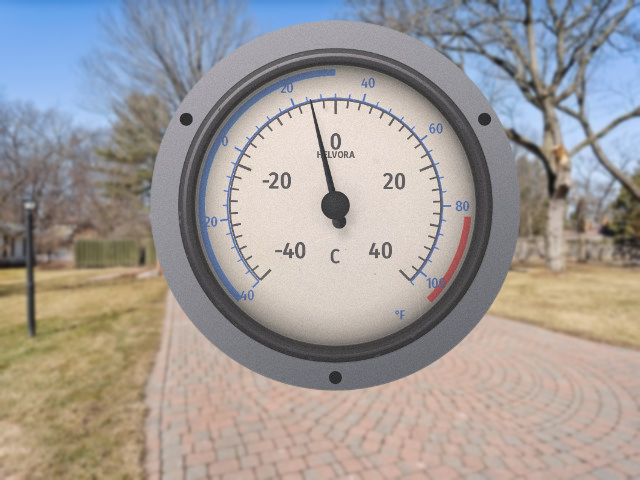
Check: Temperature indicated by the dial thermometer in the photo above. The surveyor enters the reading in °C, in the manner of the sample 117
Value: -4
